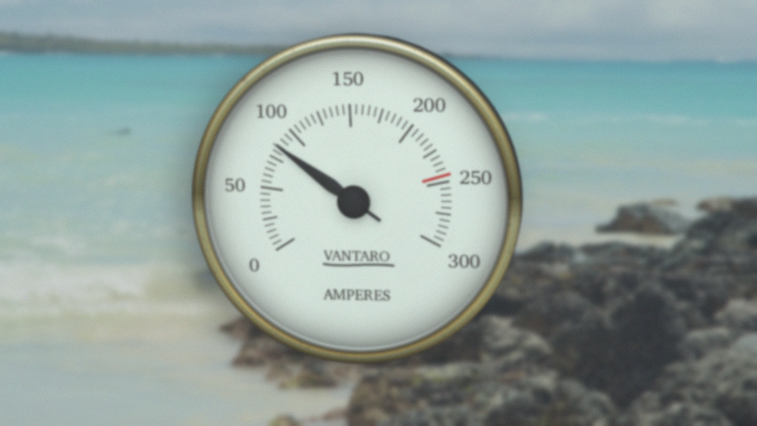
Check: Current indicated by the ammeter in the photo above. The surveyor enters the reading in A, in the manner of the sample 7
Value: 85
